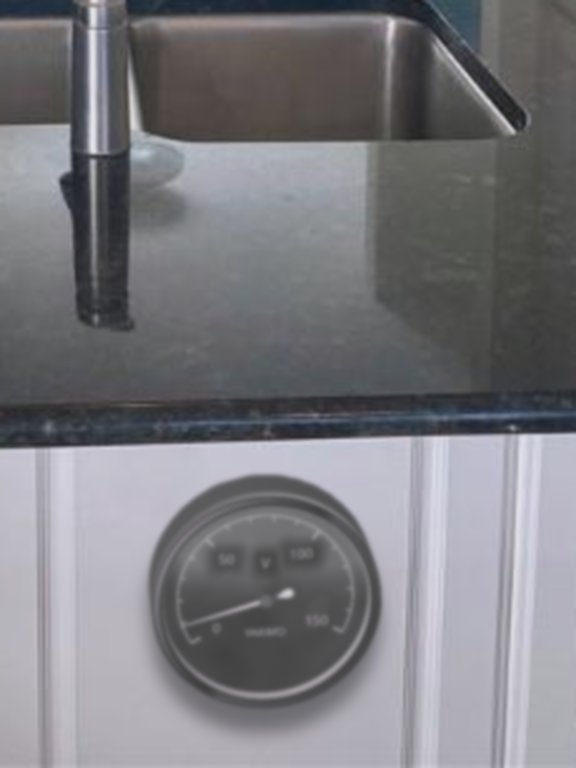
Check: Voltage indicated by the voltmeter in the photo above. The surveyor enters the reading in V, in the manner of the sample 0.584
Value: 10
